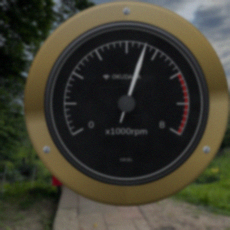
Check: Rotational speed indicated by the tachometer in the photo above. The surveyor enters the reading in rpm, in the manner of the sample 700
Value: 4600
